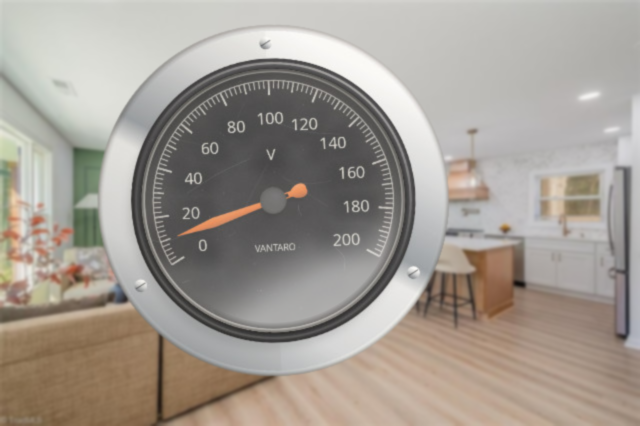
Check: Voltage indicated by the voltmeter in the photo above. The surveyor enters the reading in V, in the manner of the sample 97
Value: 10
